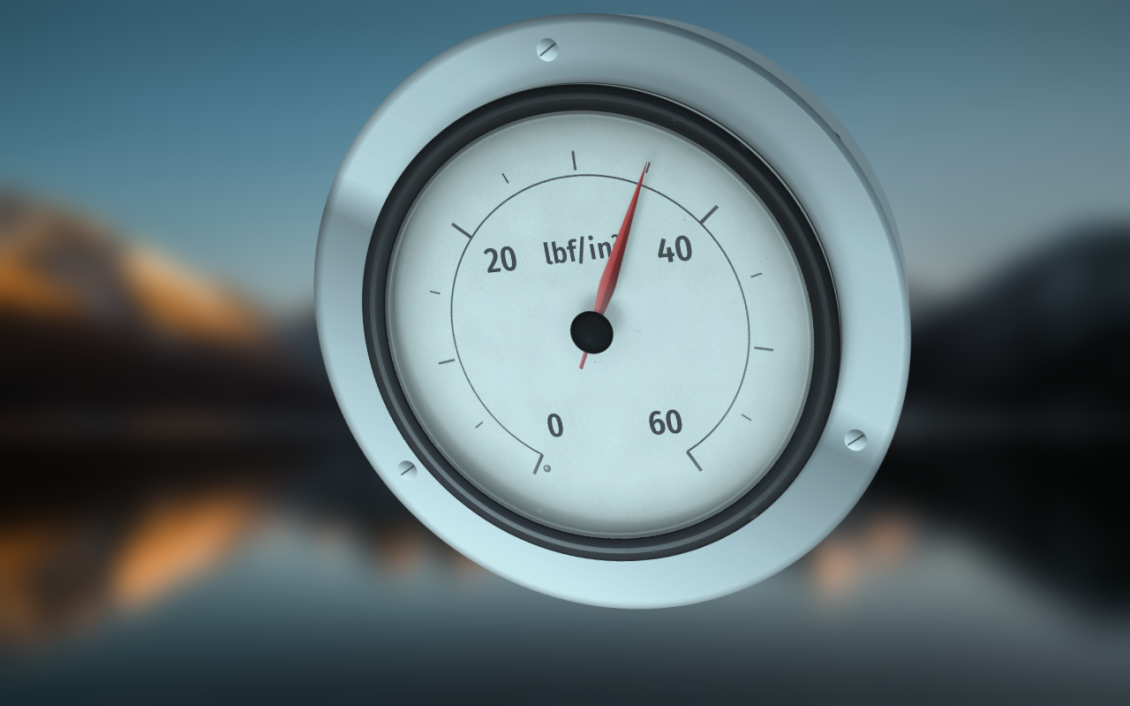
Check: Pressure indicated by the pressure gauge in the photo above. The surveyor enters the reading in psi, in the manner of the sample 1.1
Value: 35
